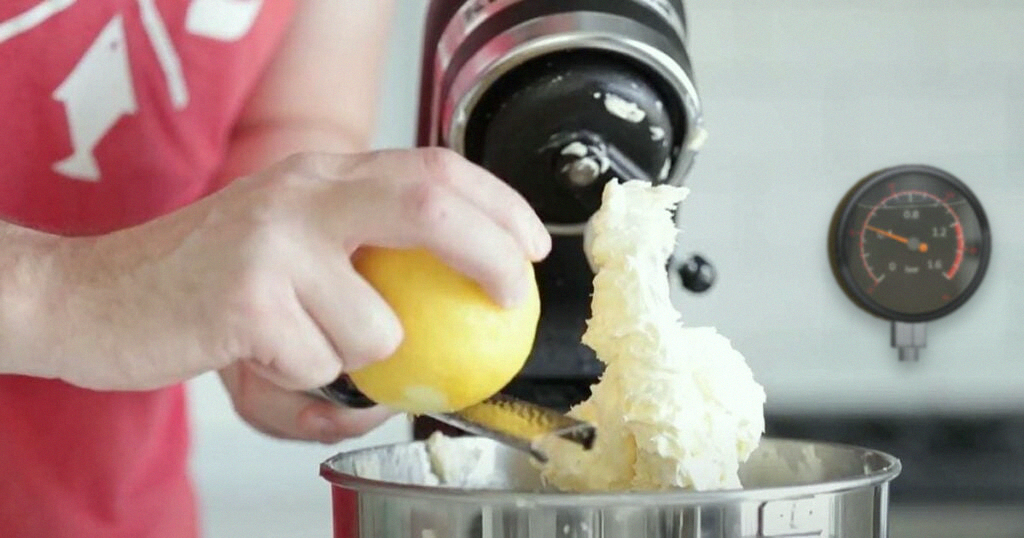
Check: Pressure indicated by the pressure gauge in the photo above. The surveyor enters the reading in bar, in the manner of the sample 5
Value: 0.4
